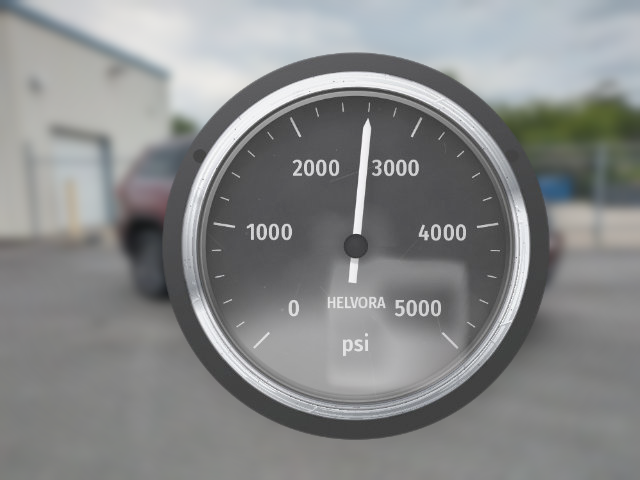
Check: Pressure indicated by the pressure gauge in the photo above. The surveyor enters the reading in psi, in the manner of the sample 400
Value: 2600
